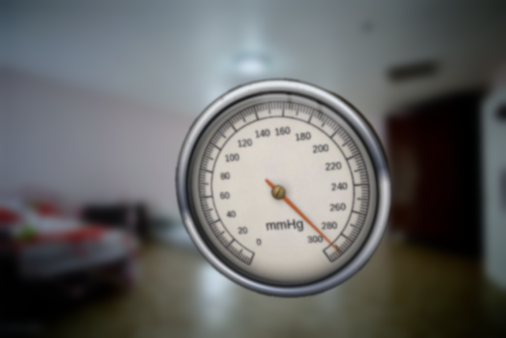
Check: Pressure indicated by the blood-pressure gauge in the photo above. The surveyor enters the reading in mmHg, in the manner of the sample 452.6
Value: 290
